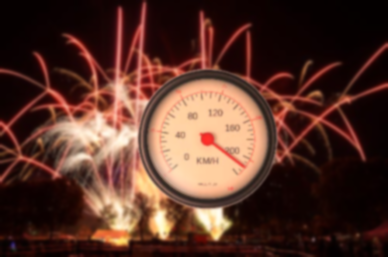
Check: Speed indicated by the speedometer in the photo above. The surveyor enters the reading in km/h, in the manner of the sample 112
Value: 210
